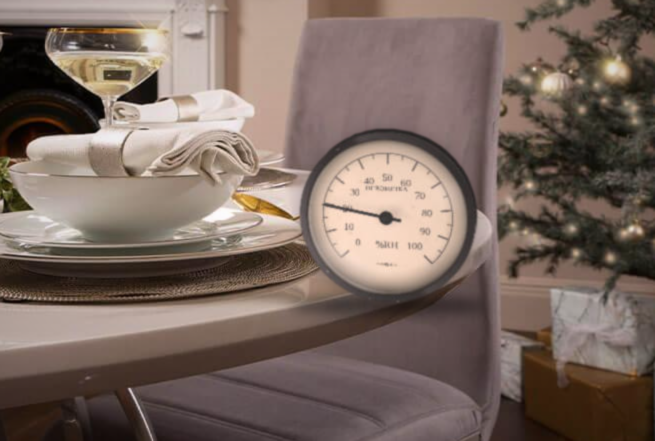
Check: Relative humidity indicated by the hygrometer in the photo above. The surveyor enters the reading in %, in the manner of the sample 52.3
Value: 20
